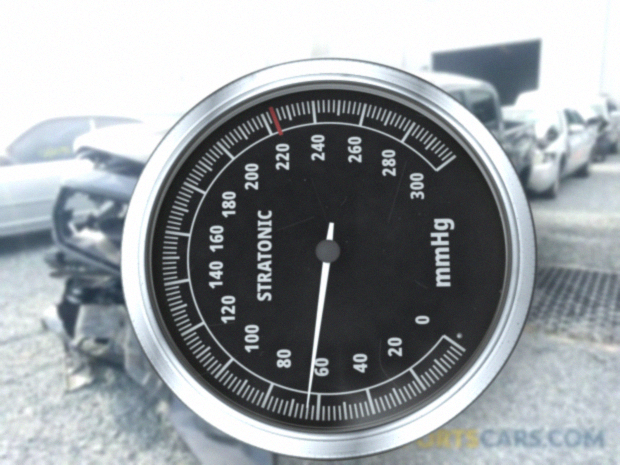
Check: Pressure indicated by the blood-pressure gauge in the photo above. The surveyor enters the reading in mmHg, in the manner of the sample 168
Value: 64
